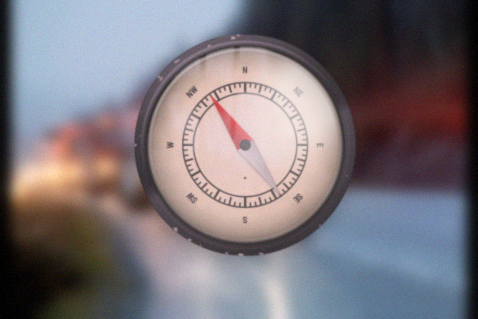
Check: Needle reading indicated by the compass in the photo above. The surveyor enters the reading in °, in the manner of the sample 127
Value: 325
